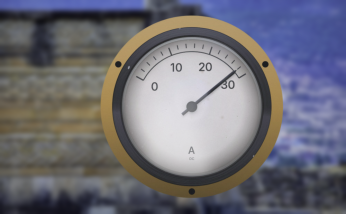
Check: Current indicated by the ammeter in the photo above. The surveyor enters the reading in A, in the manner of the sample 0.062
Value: 28
